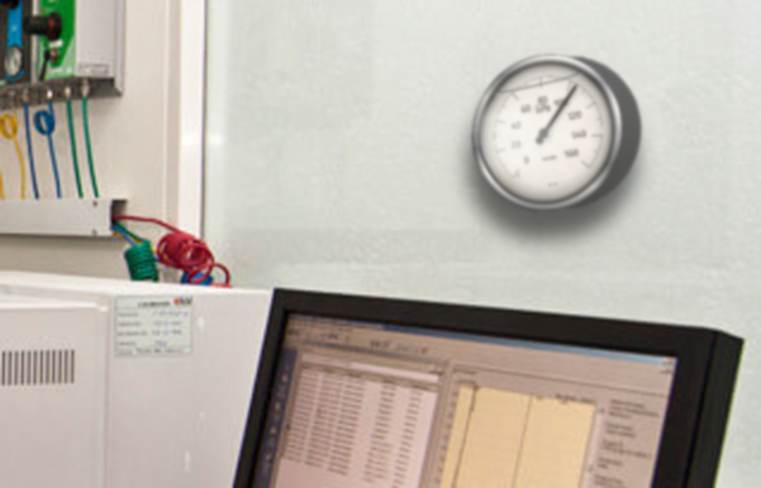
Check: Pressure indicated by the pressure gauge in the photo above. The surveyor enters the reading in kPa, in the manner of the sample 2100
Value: 105
